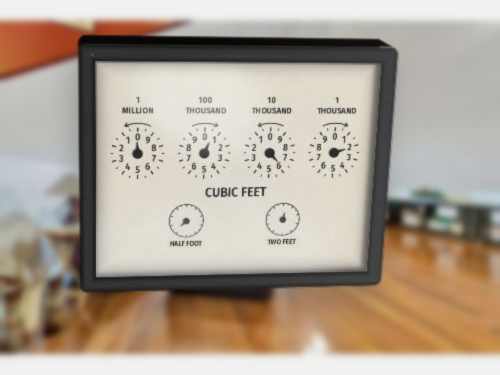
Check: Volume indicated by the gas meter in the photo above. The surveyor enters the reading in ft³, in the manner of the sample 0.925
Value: 6200
